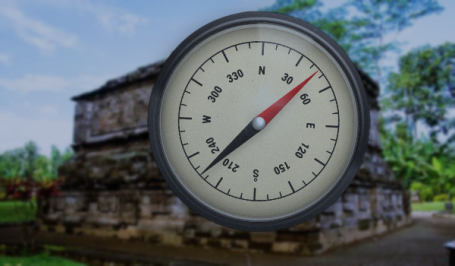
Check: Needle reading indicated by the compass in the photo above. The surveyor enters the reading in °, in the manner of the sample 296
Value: 45
